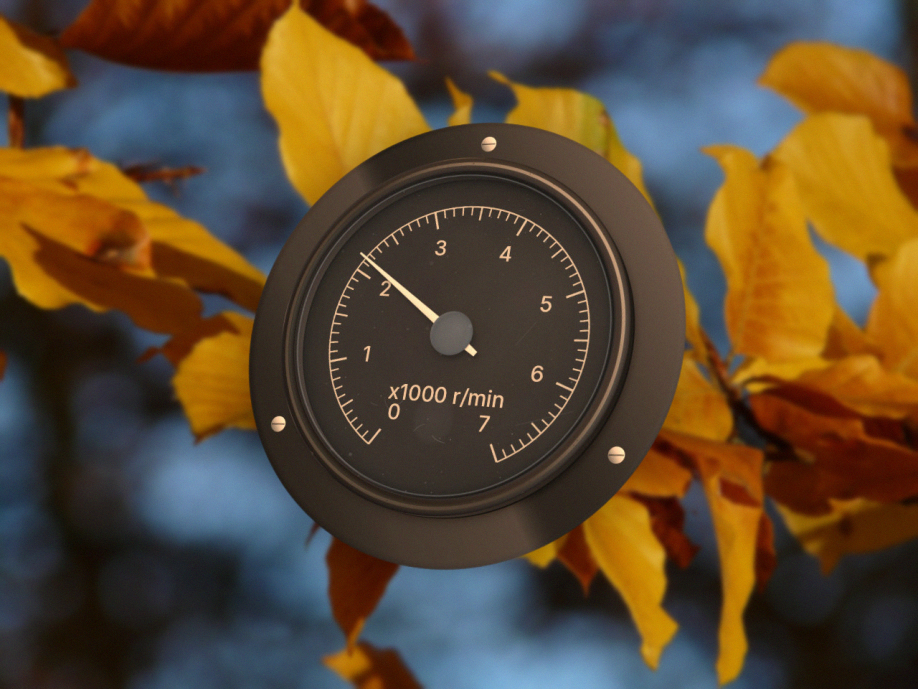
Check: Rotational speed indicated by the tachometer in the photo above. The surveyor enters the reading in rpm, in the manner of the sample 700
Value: 2150
